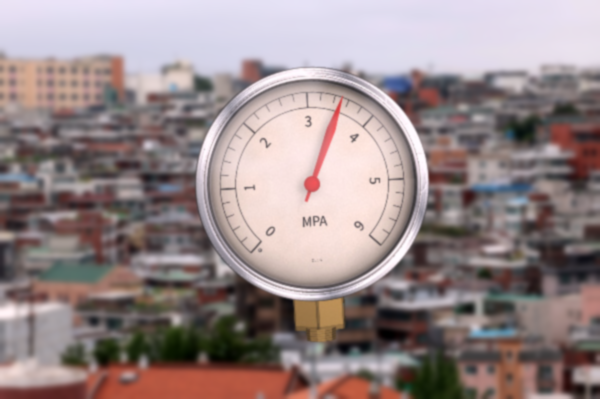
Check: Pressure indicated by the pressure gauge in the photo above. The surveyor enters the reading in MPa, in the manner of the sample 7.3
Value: 3.5
